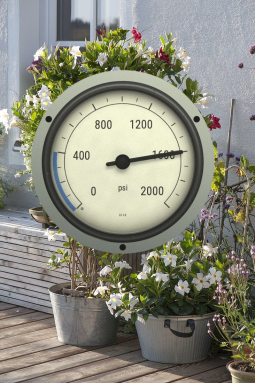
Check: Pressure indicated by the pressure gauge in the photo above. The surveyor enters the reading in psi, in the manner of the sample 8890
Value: 1600
